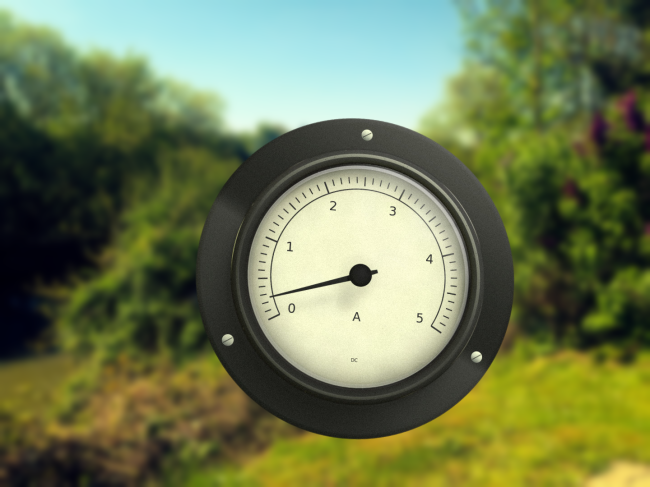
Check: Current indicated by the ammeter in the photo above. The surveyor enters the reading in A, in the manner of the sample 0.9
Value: 0.25
